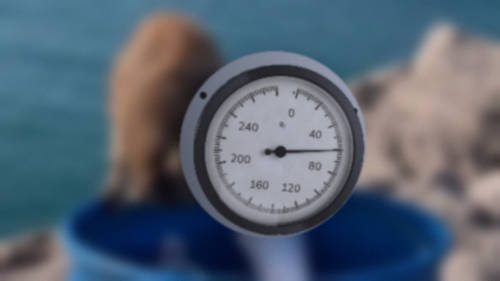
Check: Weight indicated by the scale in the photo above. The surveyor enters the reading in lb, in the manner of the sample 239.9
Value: 60
